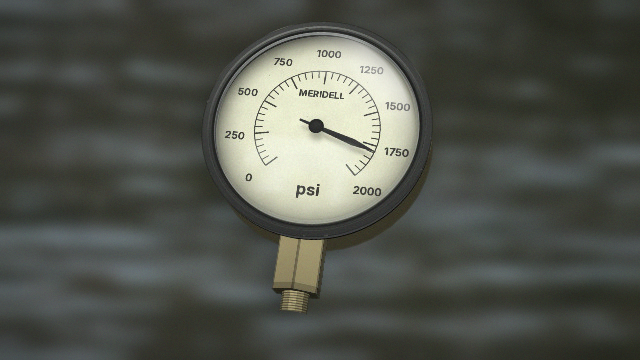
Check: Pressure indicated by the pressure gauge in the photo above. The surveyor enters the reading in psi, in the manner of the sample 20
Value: 1800
